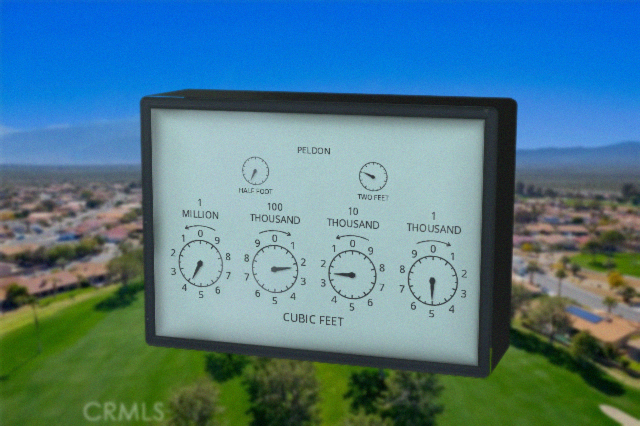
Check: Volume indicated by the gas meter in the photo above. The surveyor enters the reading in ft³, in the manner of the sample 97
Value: 422500
